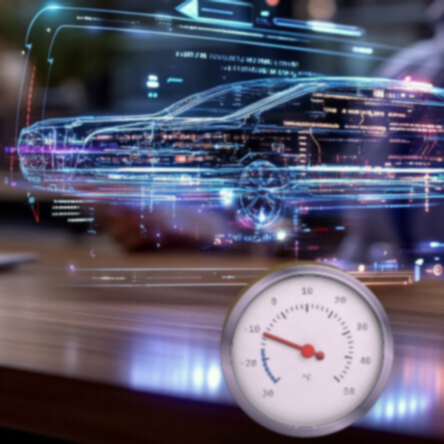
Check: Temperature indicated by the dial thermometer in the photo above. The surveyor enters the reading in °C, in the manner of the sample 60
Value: -10
